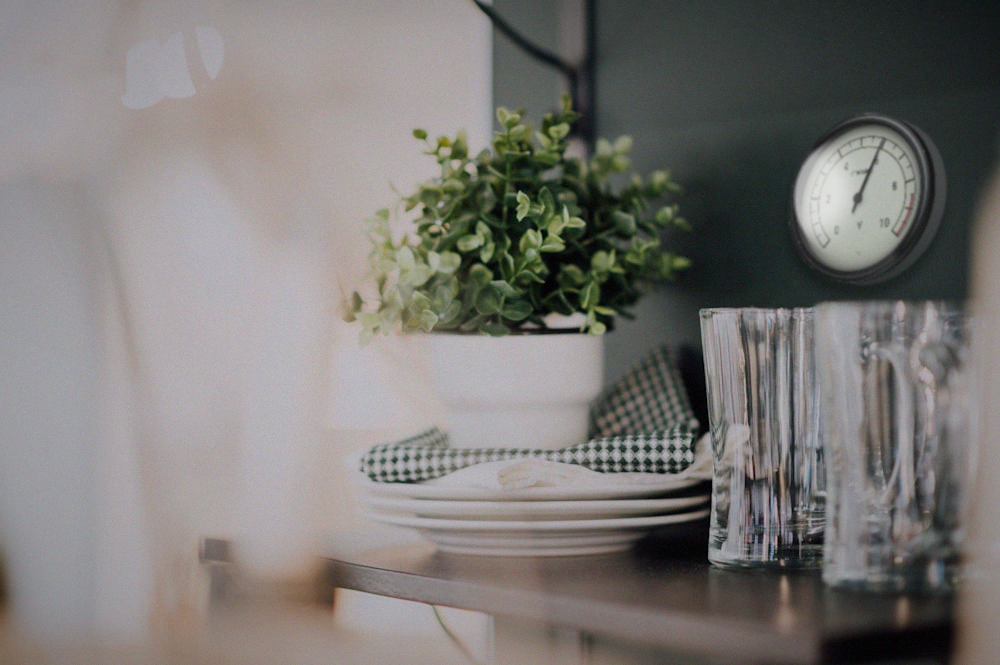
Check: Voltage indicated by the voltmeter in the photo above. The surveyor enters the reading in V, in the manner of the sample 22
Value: 6
